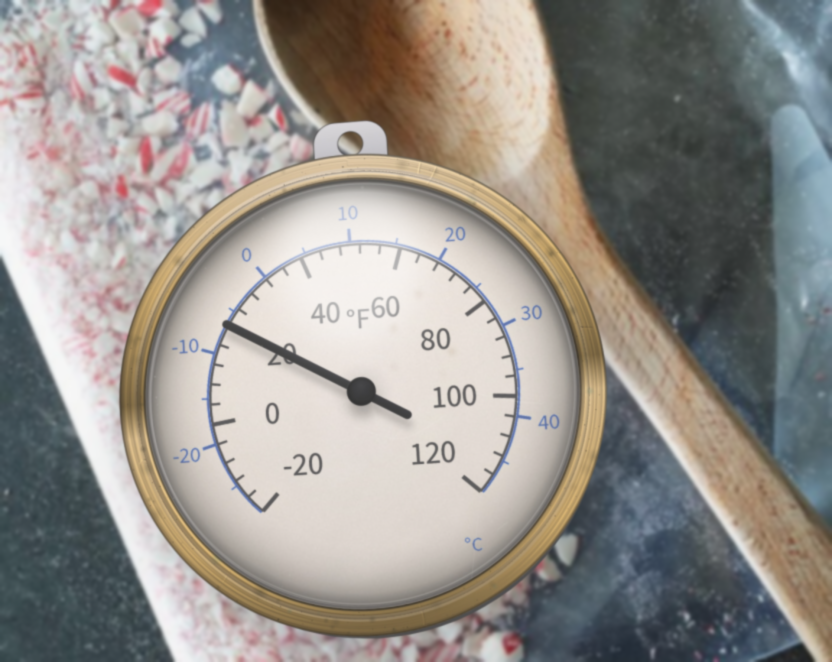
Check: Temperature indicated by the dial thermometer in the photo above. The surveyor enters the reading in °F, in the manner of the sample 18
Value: 20
